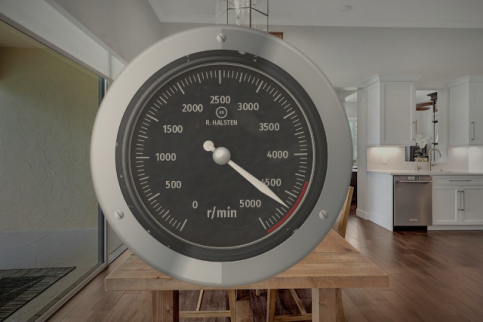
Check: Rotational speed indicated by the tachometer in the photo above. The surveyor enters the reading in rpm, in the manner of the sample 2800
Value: 4650
